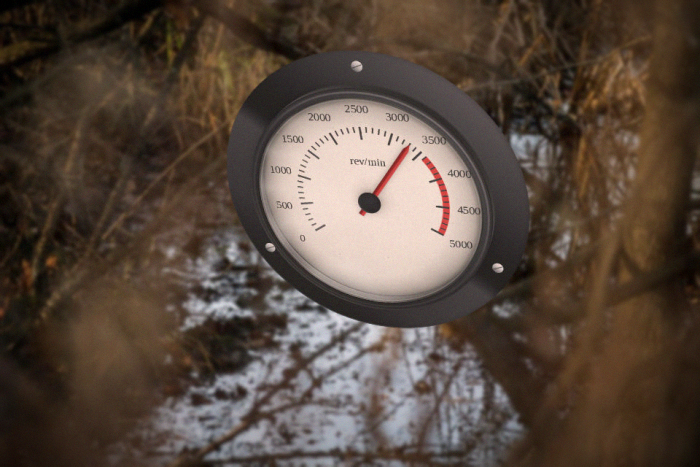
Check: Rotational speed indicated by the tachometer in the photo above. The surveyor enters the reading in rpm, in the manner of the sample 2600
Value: 3300
